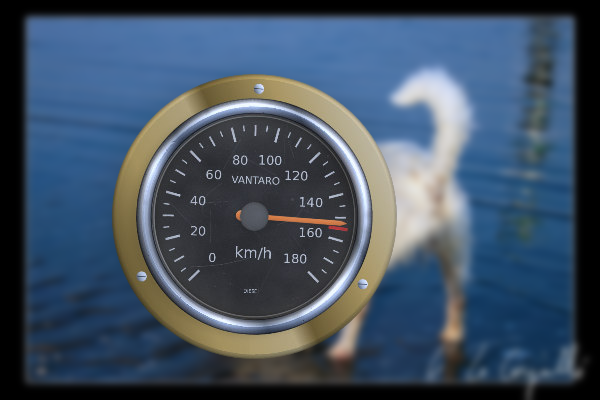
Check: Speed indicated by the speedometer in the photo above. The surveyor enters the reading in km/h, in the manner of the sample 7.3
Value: 152.5
